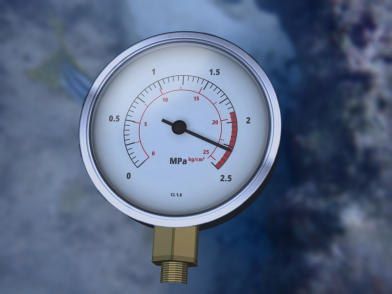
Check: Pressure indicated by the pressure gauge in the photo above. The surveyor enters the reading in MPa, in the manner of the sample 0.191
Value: 2.3
